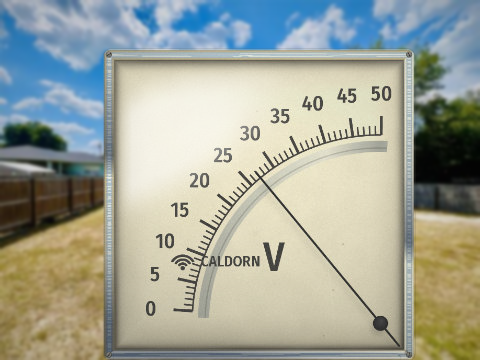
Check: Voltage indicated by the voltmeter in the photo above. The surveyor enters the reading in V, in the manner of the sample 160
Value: 27
